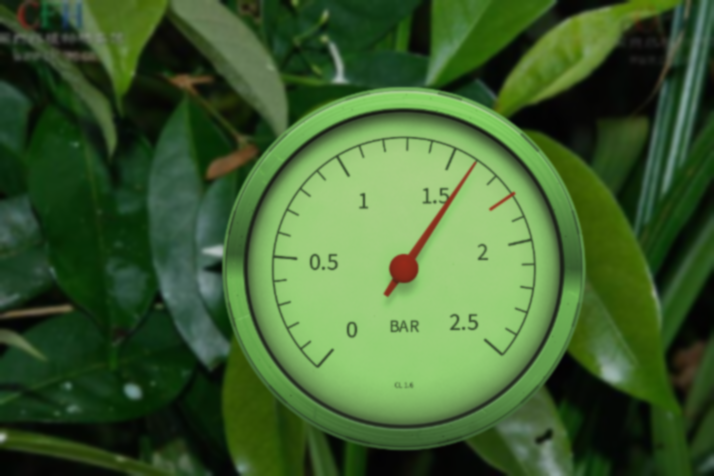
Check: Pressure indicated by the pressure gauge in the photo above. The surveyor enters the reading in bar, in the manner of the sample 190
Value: 1.6
